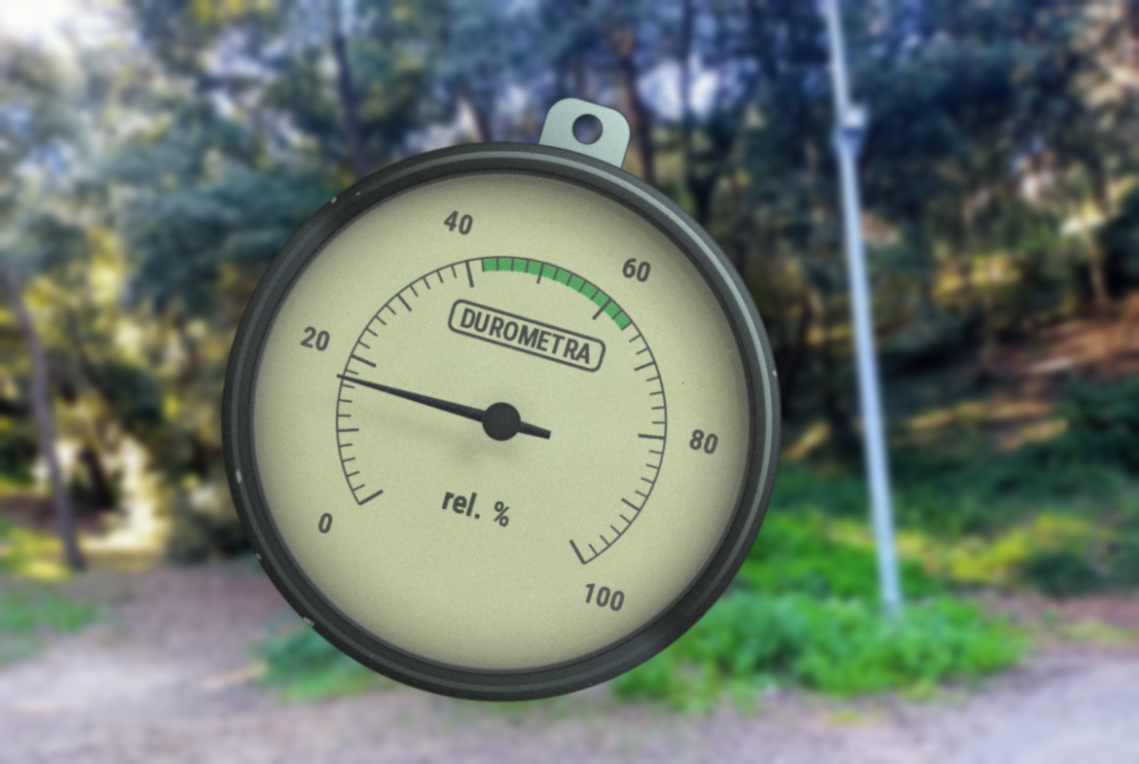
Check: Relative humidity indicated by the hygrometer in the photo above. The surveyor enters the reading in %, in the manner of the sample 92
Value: 17
